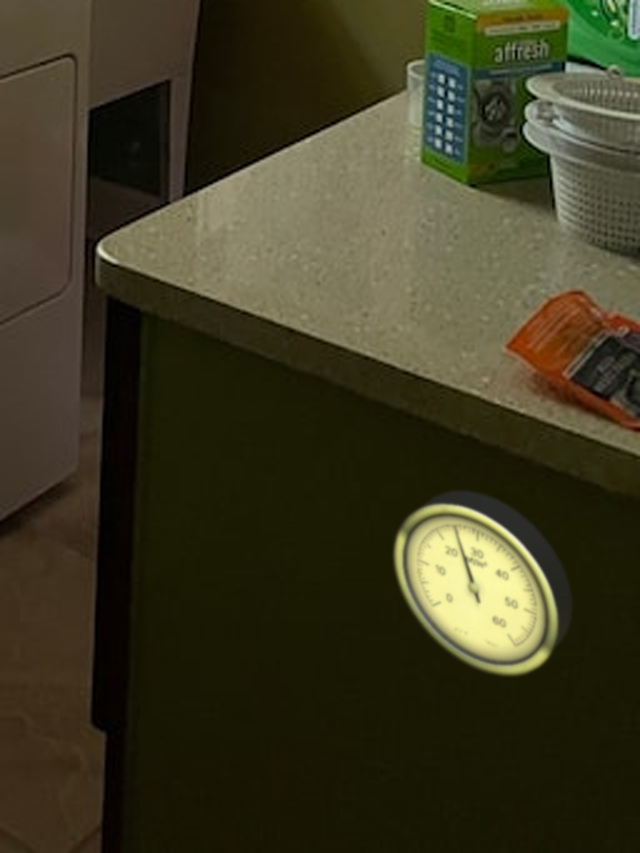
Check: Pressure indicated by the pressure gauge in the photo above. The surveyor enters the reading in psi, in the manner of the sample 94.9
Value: 25
